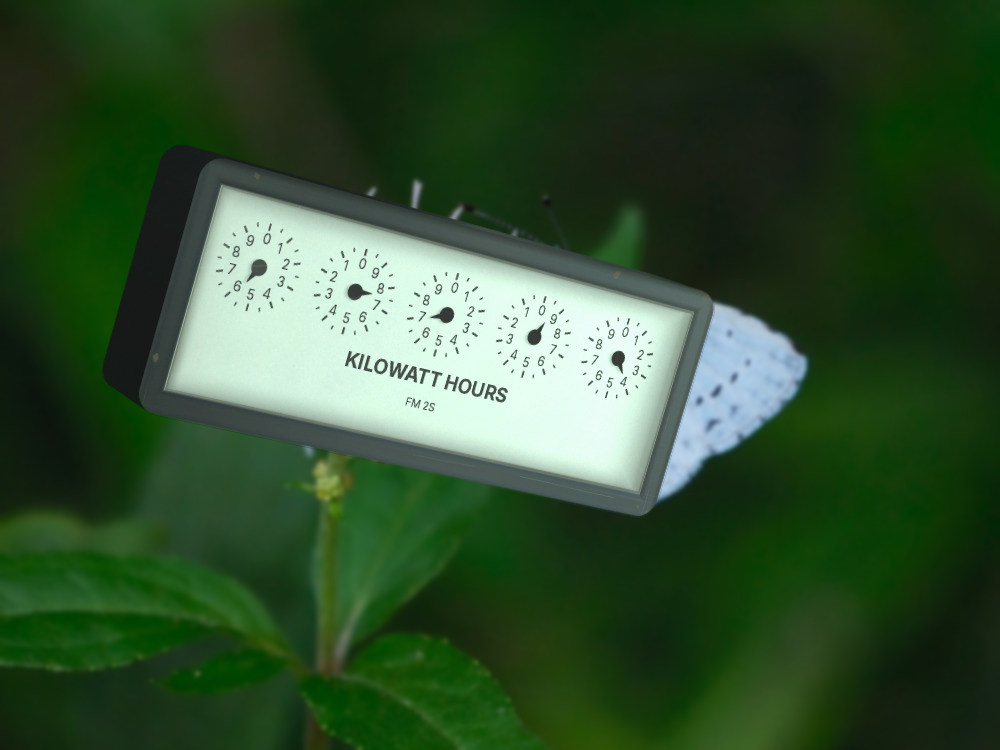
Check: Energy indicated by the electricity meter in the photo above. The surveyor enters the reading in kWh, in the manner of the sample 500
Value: 57694
